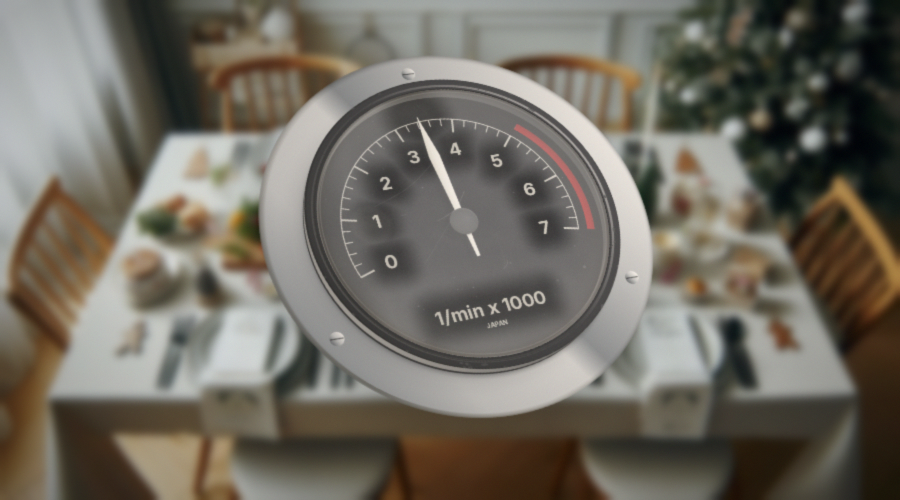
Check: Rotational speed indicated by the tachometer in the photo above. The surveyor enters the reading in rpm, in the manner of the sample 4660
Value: 3400
